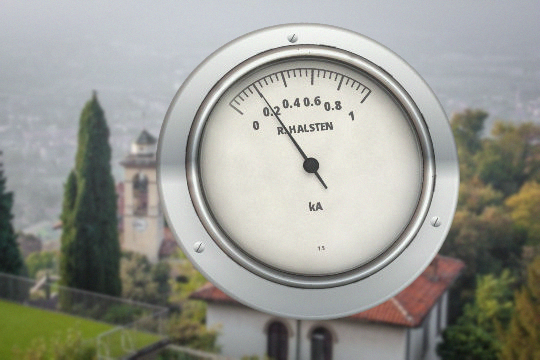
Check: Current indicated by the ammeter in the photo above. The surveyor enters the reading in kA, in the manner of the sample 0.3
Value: 0.2
